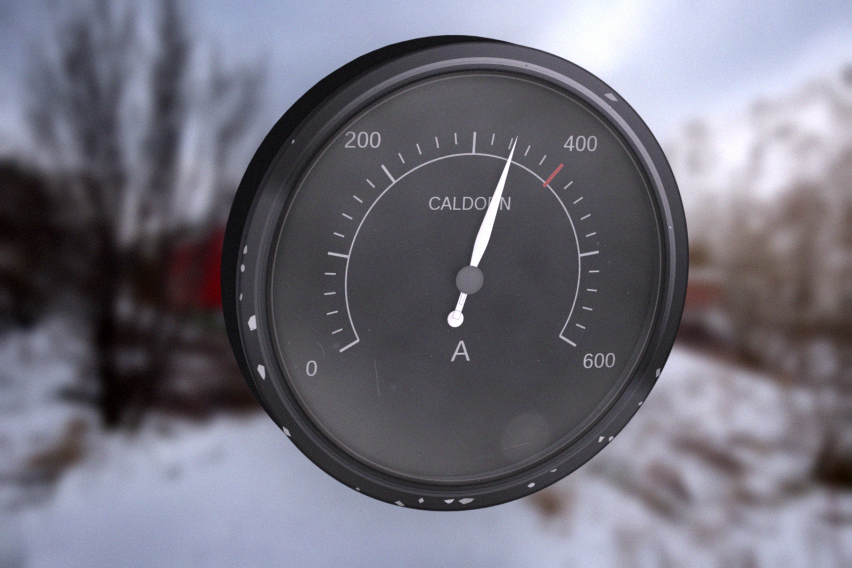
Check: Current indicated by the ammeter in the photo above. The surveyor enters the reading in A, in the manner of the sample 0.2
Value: 340
